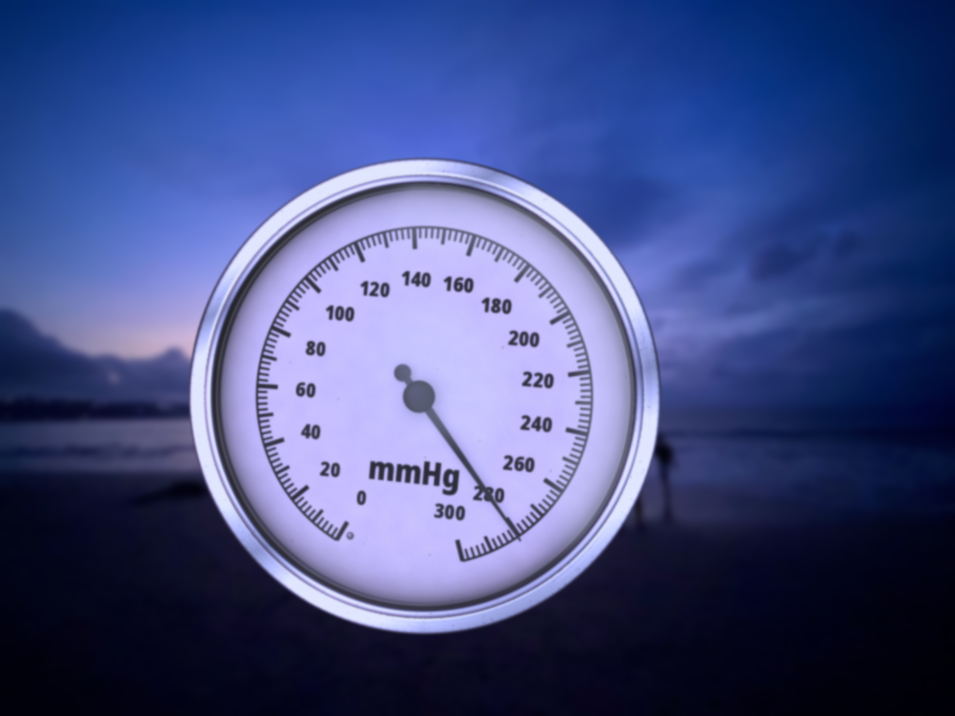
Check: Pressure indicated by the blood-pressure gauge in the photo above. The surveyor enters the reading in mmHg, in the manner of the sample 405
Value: 280
